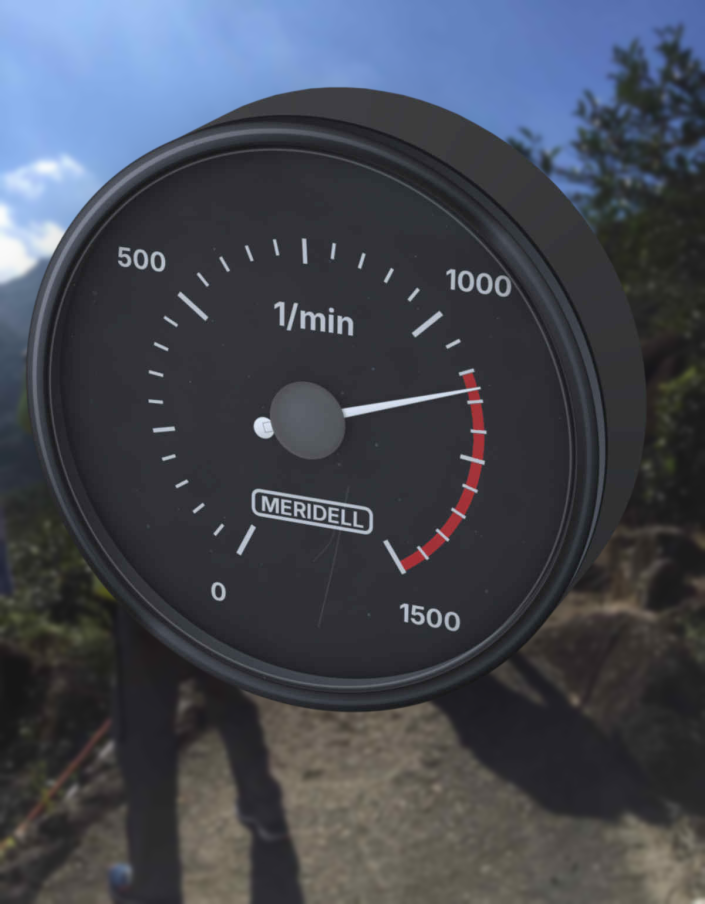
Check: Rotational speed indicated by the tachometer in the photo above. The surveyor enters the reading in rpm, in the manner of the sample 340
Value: 1125
